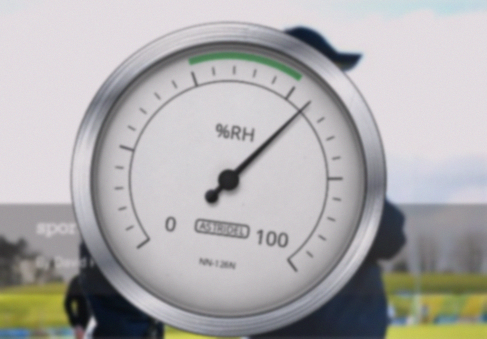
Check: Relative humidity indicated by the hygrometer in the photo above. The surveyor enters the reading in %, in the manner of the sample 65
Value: 64
